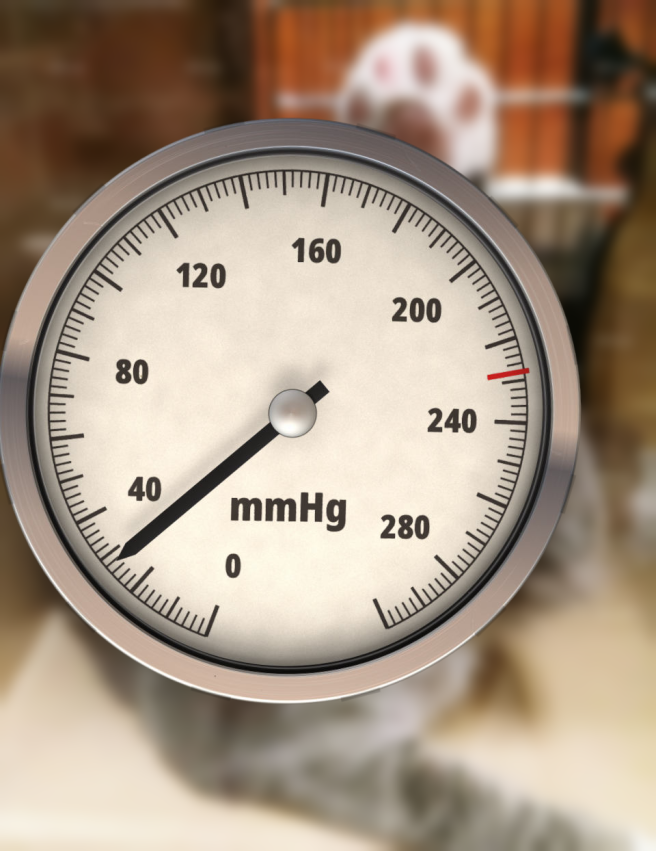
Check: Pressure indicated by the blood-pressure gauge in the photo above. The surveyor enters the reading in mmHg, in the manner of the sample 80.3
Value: 28
